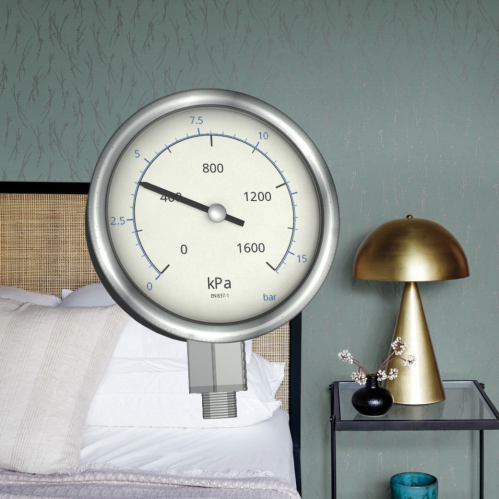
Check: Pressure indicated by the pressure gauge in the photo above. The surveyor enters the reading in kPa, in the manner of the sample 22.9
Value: 400
